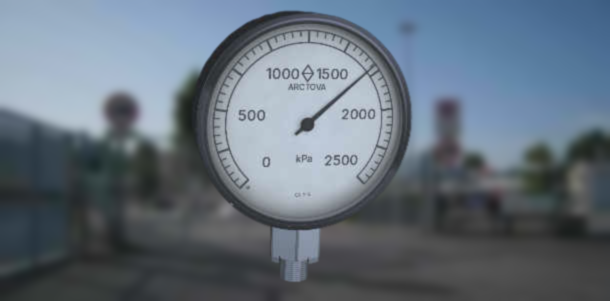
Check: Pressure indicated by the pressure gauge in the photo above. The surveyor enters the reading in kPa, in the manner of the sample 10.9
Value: 1700
